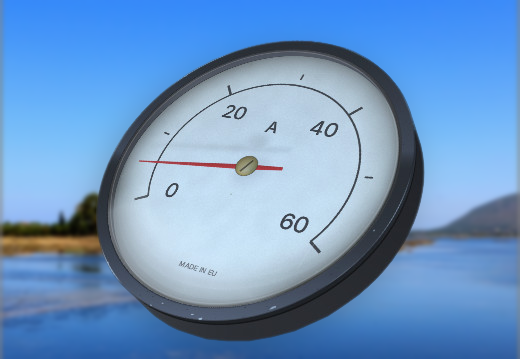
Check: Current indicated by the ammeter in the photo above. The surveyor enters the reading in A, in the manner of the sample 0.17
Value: 5
